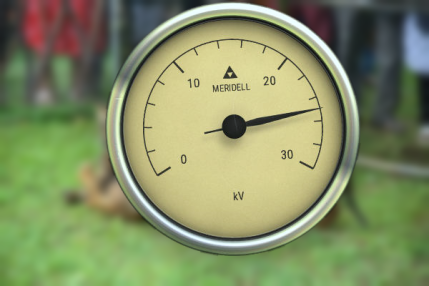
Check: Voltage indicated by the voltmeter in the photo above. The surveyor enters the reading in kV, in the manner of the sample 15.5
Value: 25
